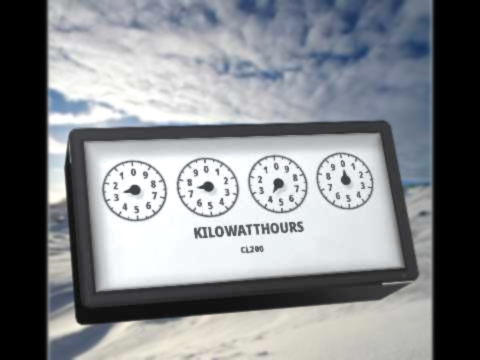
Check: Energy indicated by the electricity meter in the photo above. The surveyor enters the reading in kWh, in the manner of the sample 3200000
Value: 2740
